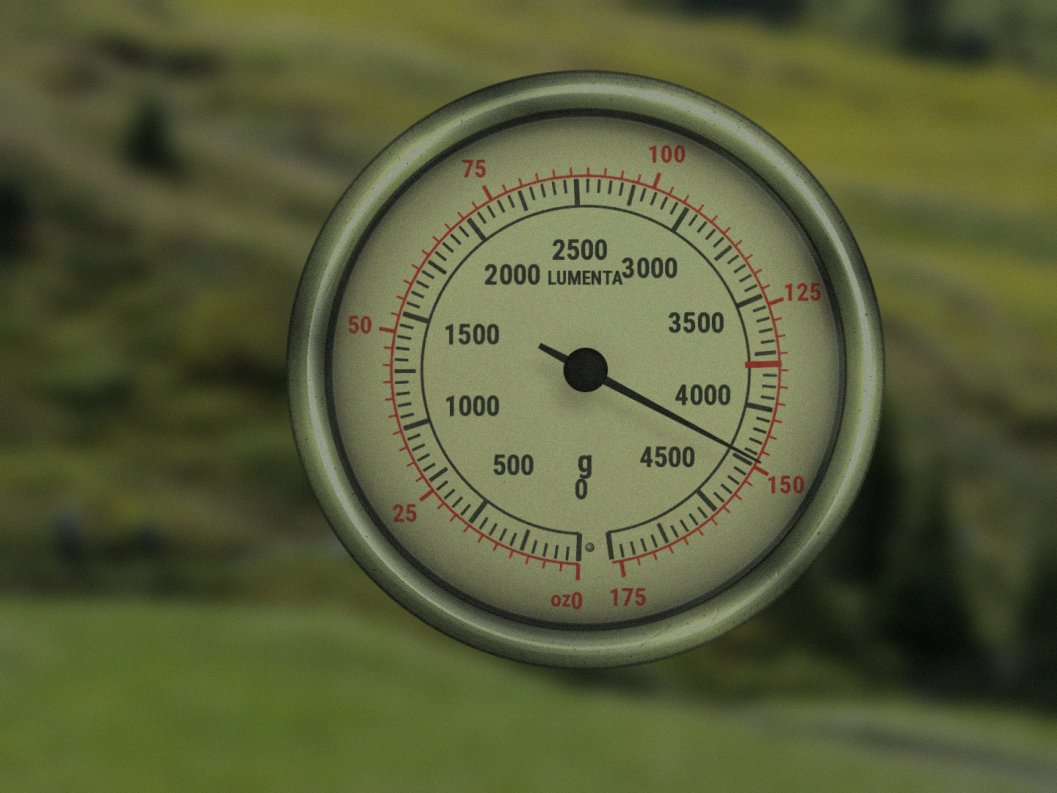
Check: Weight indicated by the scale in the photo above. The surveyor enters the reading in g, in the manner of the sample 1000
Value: 4225
